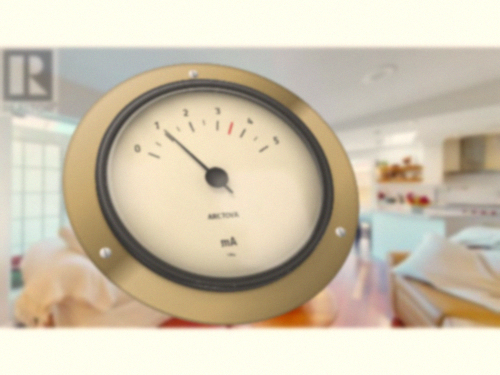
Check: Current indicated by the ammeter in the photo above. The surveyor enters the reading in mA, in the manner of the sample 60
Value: 1
